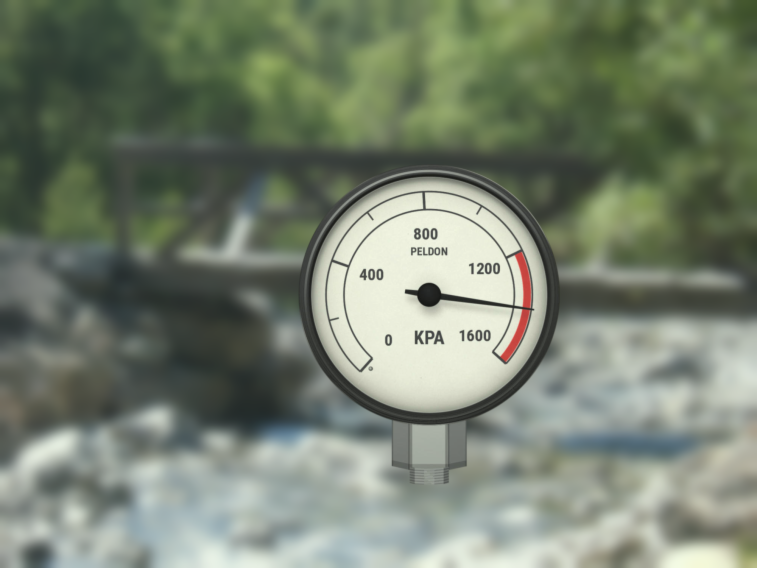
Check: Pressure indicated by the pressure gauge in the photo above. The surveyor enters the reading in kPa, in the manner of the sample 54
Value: 1400
